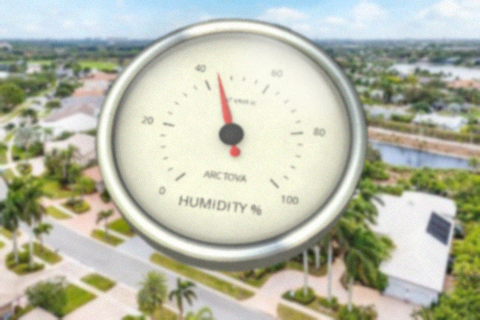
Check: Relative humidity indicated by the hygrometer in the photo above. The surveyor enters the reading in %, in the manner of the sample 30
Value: 44
